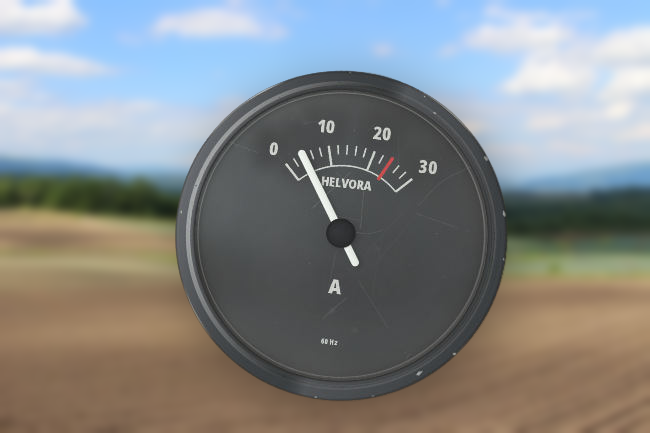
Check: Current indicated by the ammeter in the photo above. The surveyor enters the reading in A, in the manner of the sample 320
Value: 4
